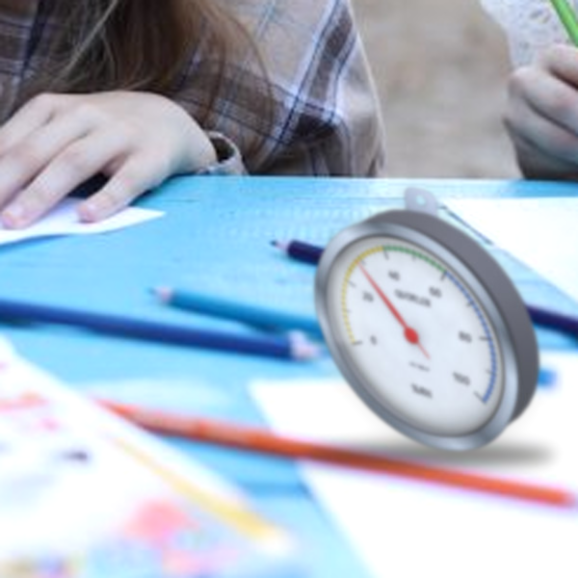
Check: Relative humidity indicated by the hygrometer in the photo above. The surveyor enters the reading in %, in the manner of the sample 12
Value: 30
